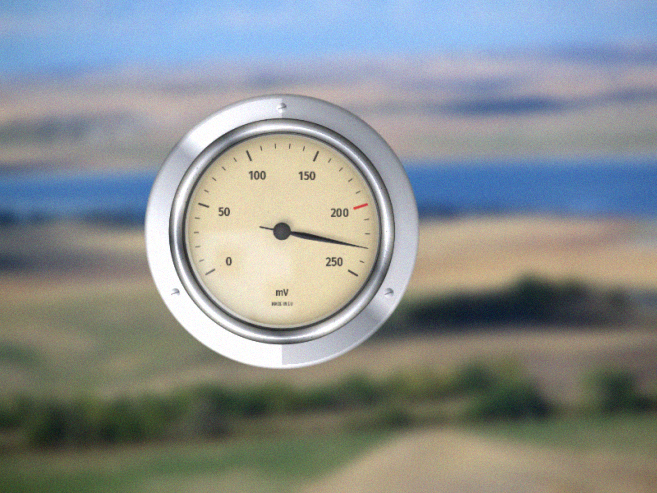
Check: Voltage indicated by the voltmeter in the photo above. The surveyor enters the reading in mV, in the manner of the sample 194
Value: 230
